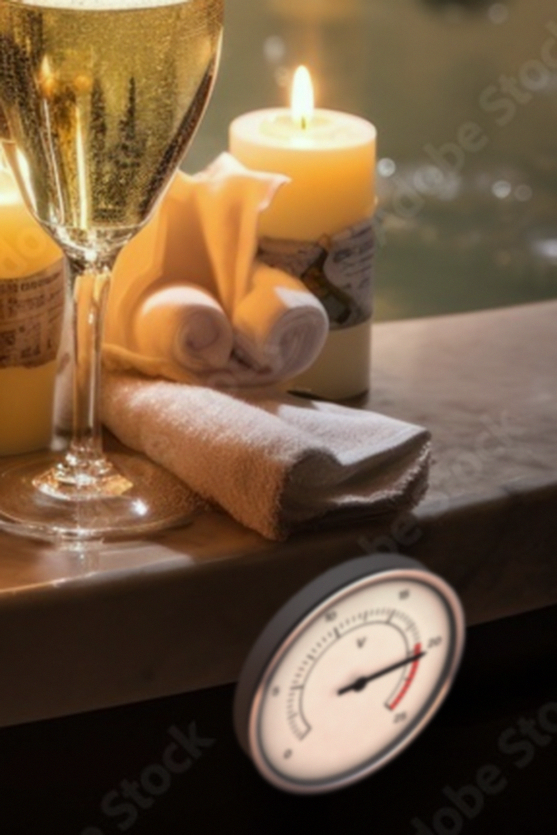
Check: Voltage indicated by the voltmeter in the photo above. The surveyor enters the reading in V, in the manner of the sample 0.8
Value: 20
